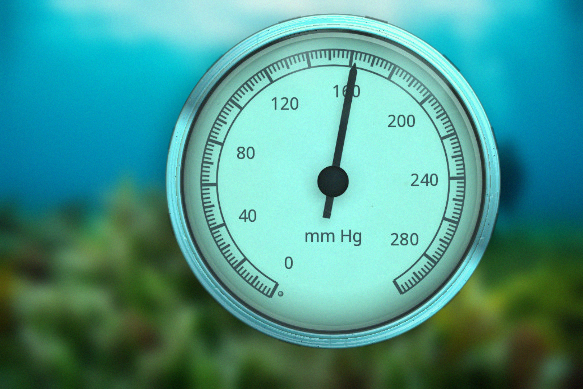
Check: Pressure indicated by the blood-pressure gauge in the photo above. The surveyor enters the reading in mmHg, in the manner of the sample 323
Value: 162
